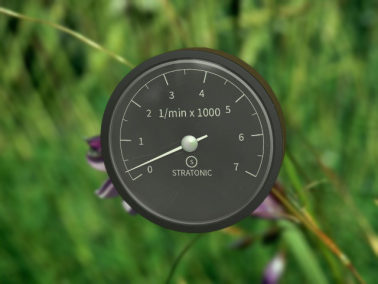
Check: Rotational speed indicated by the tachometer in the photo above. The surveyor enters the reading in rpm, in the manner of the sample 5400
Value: 250
